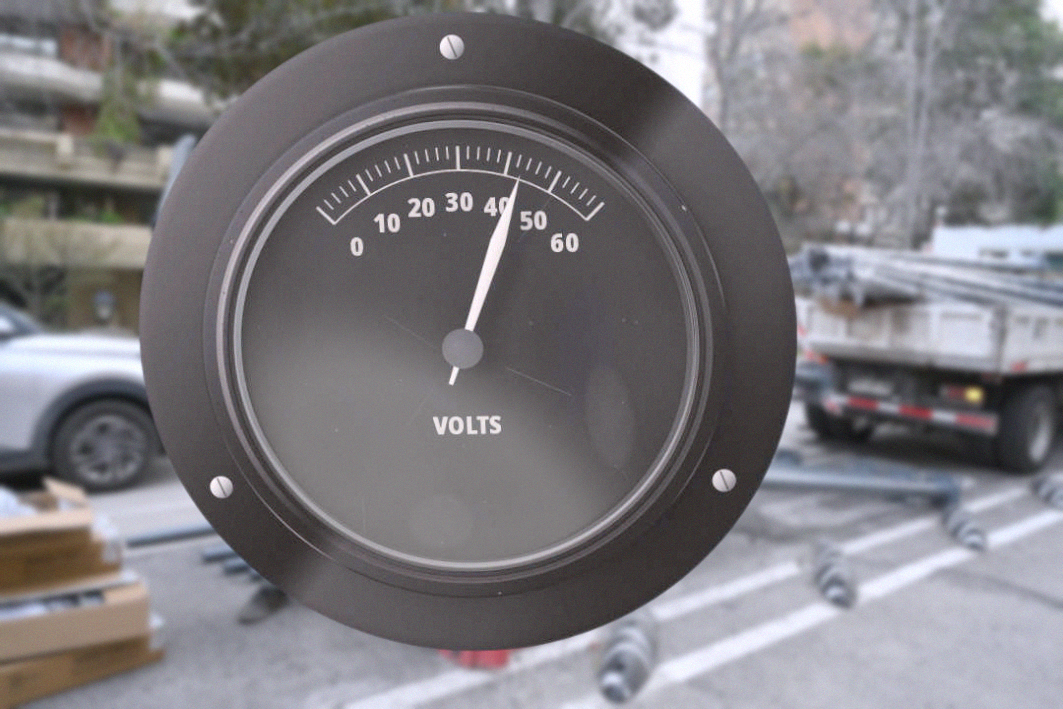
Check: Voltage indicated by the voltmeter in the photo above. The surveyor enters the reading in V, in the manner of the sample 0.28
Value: 43
